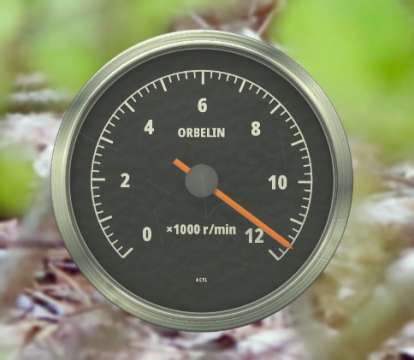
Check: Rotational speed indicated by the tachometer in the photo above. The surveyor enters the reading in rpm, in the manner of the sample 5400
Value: 11600
